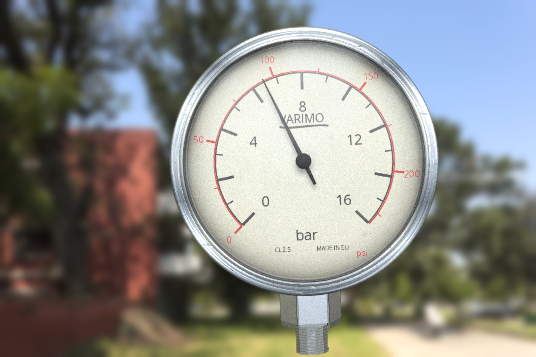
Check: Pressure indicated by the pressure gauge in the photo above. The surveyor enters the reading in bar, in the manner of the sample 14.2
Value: 6.5
